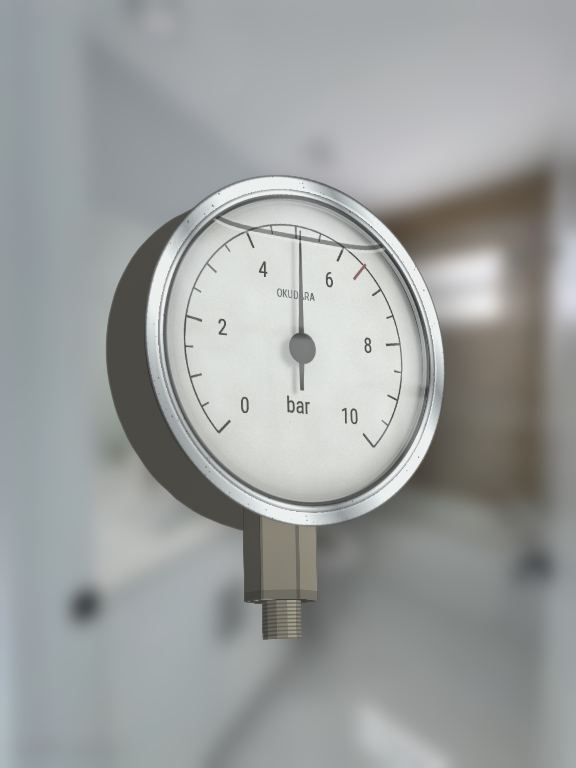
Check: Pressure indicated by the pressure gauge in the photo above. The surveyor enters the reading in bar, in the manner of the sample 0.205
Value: 5
